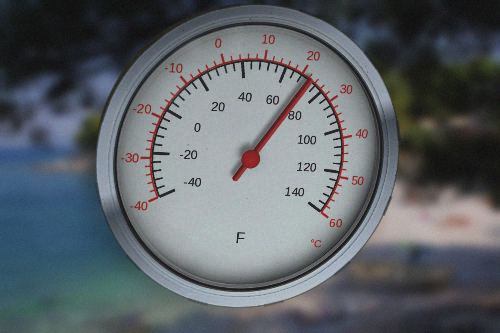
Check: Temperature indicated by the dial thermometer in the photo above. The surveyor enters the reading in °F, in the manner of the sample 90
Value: 72
